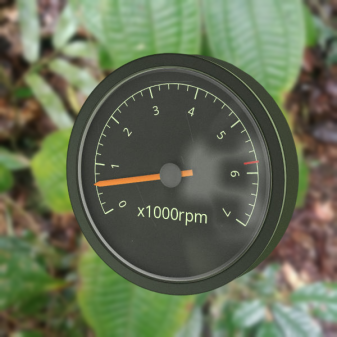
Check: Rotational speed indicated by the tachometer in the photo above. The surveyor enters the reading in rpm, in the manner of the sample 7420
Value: 600
